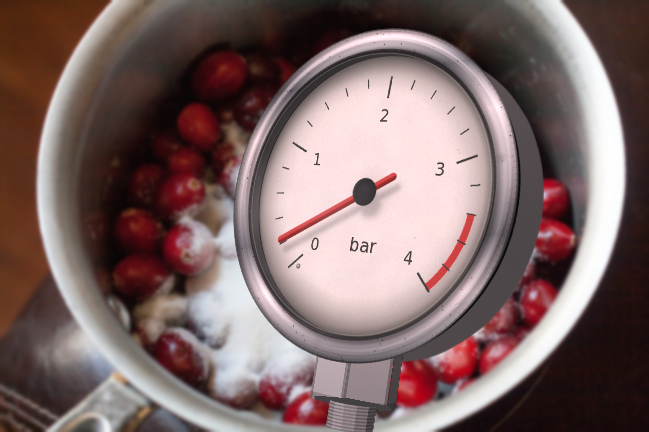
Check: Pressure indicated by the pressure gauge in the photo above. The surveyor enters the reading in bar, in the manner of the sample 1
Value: 0.2
